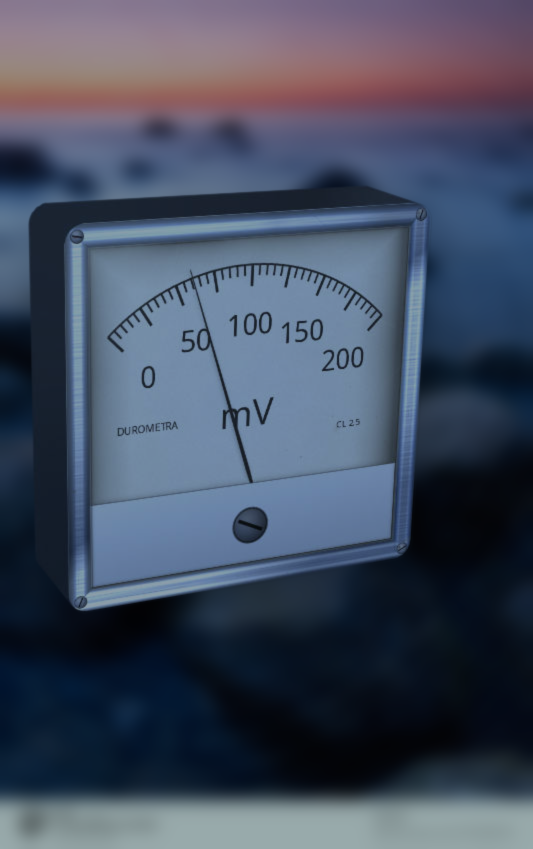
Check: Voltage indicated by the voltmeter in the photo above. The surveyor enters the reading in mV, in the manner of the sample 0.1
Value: 60
